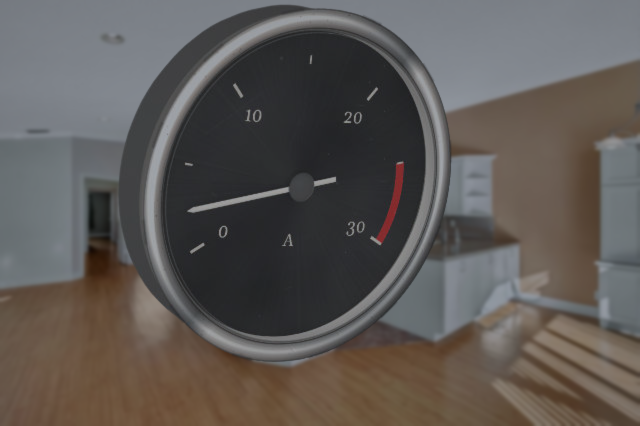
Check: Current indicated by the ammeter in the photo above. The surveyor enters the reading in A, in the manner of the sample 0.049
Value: 2.5
